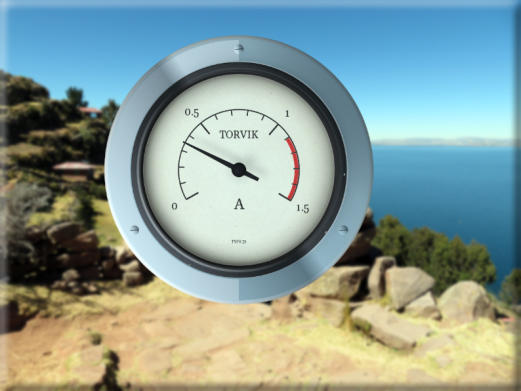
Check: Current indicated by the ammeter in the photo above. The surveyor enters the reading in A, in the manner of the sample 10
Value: 0.35
